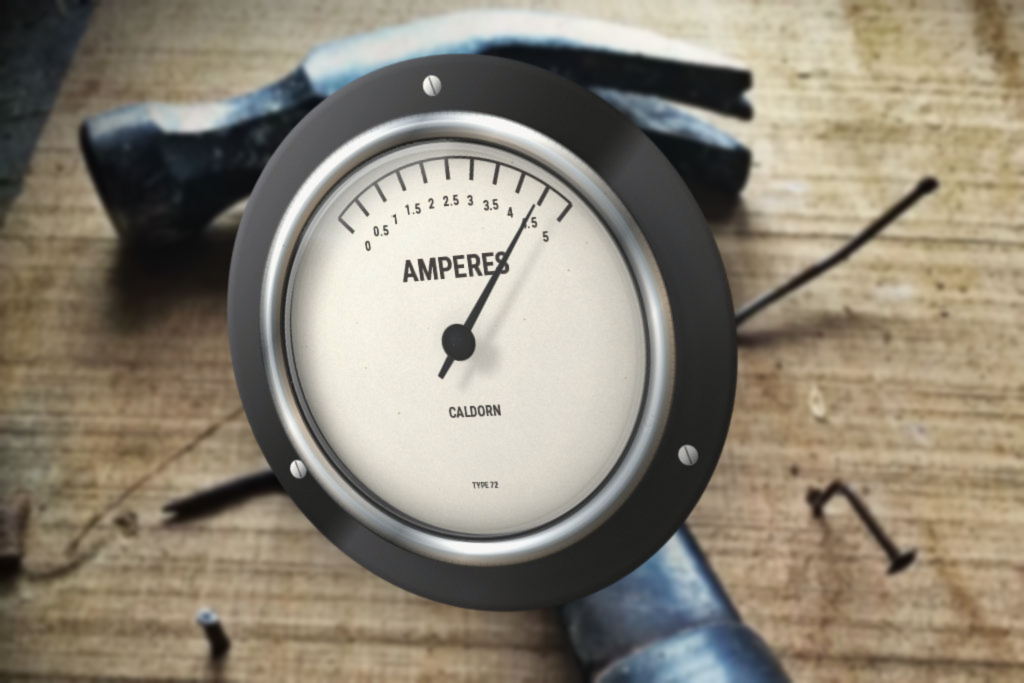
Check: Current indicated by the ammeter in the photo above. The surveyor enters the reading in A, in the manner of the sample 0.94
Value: 4.5
